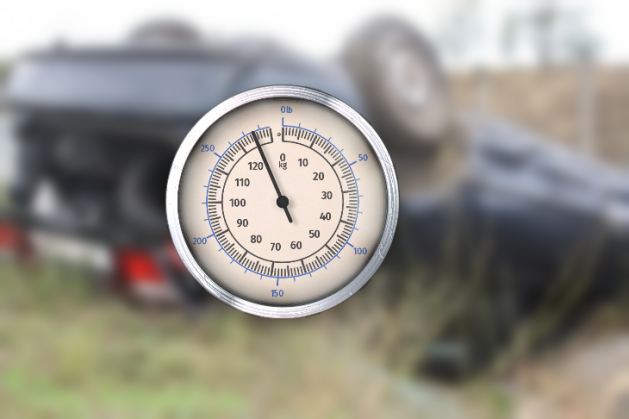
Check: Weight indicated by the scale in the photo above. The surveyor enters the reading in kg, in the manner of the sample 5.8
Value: 125
